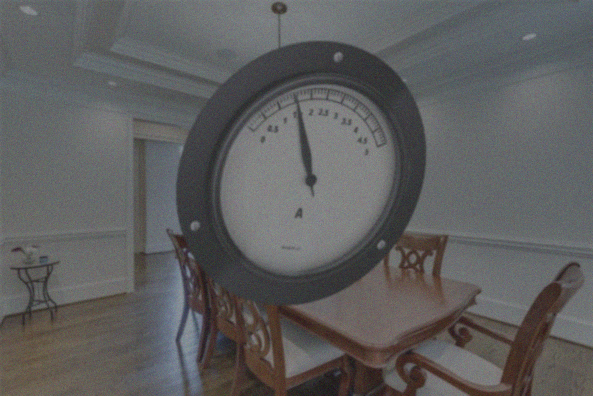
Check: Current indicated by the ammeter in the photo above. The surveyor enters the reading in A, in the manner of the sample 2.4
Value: 1.5
